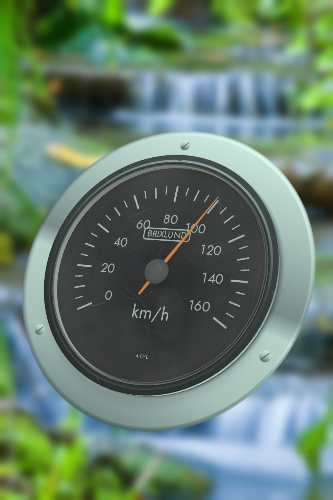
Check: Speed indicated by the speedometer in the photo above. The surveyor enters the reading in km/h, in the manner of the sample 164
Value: 100
